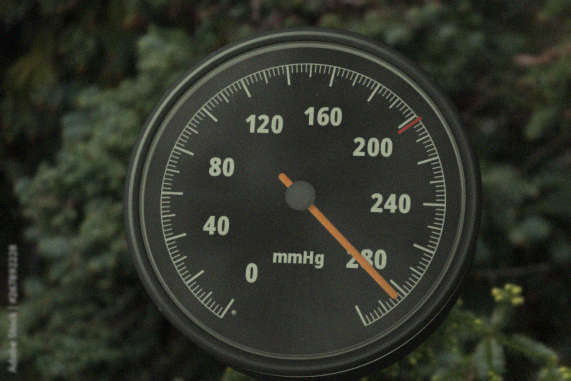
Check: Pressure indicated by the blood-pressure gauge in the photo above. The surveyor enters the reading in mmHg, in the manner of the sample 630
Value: 284
